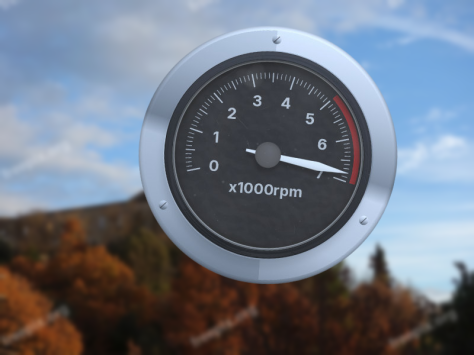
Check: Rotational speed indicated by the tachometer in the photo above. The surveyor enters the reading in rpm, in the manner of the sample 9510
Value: 6800
